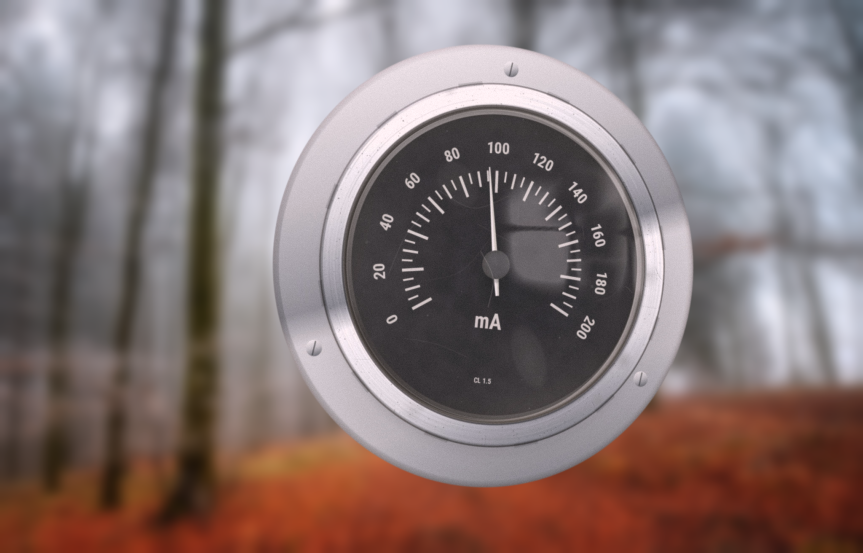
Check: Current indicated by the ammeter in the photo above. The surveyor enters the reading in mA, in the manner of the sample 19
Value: 95
